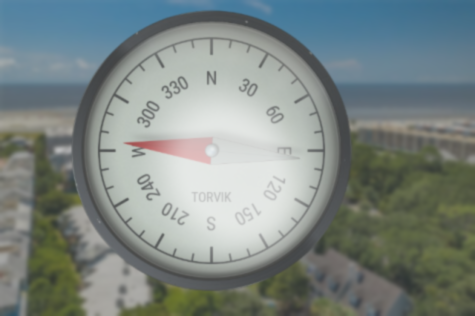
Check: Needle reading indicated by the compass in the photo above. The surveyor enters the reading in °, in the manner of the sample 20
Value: 275
